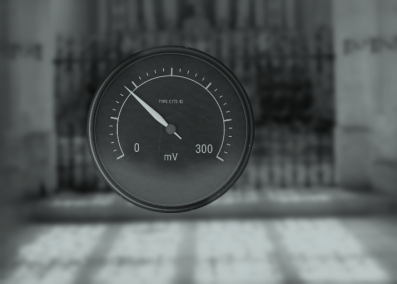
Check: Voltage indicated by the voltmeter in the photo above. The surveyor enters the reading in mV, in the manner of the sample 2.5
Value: 90
